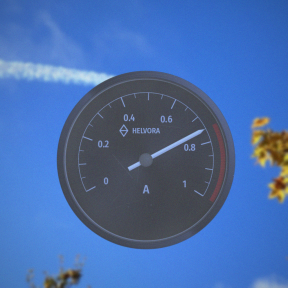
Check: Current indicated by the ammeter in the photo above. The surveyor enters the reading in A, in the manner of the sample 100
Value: 0.75
